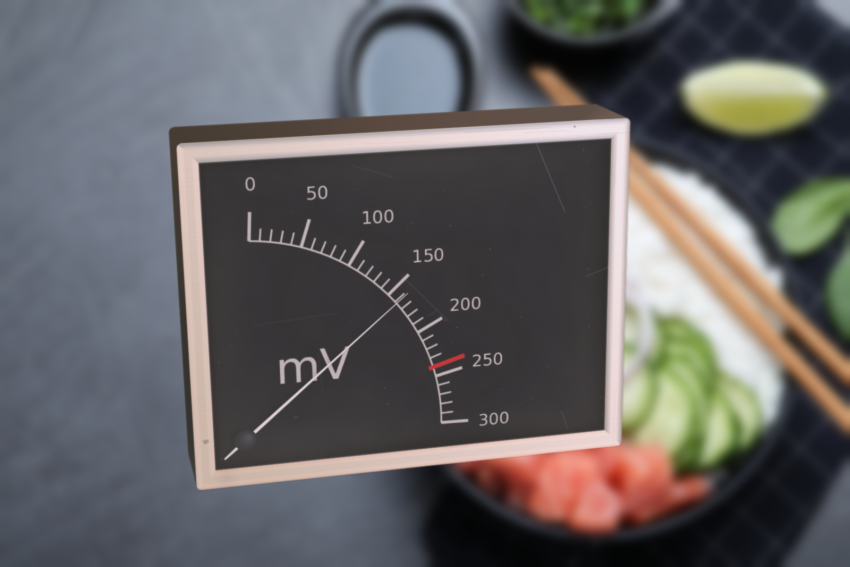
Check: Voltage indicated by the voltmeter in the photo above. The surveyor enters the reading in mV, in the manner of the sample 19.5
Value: 160
